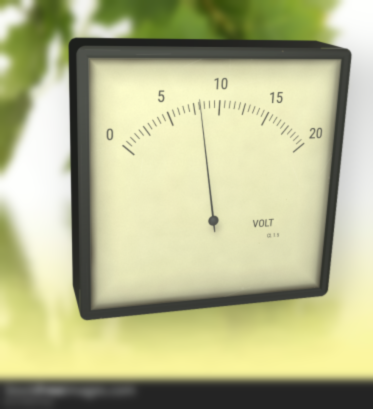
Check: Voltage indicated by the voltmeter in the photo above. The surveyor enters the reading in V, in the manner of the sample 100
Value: 8
